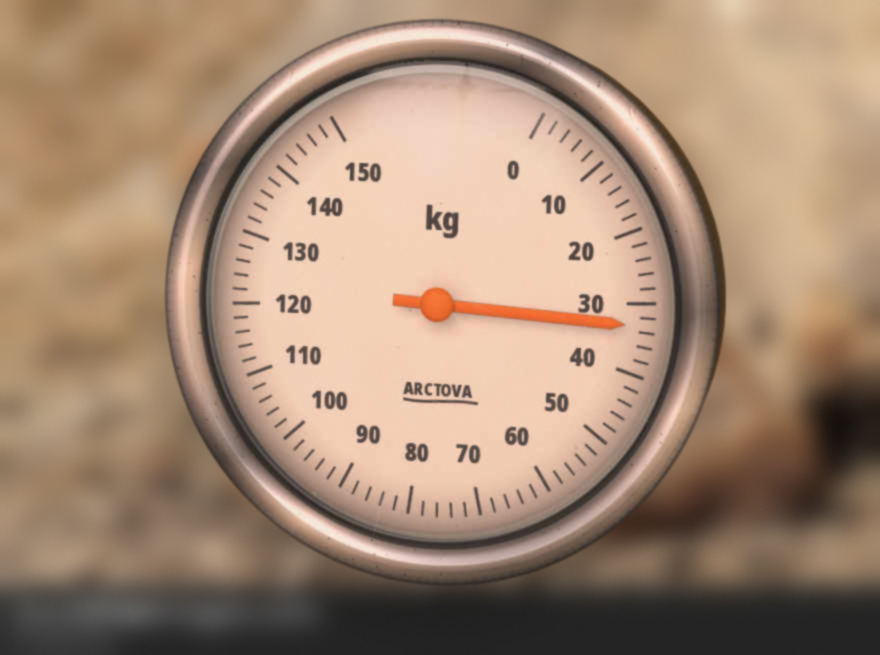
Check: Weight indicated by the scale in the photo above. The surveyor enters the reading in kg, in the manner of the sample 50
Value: 33
